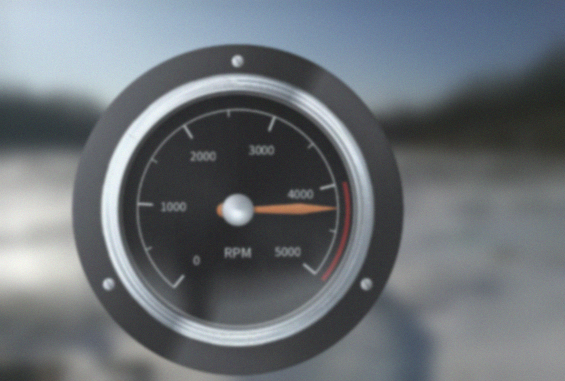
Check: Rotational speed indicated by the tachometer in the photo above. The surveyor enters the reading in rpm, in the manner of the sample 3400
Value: 4250
